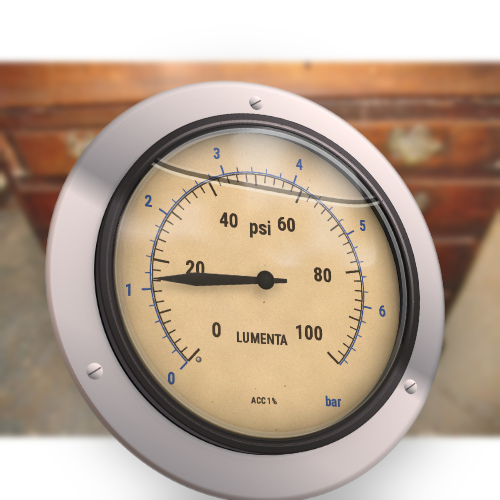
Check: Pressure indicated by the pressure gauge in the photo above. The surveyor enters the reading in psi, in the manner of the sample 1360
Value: 16
